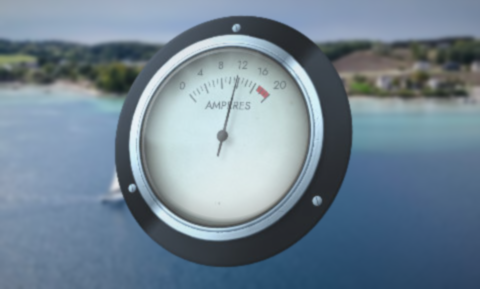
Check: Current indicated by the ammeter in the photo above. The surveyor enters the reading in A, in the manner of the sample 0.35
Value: 12
